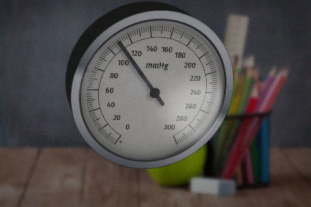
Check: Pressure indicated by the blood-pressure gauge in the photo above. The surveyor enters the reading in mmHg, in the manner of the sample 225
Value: 110
